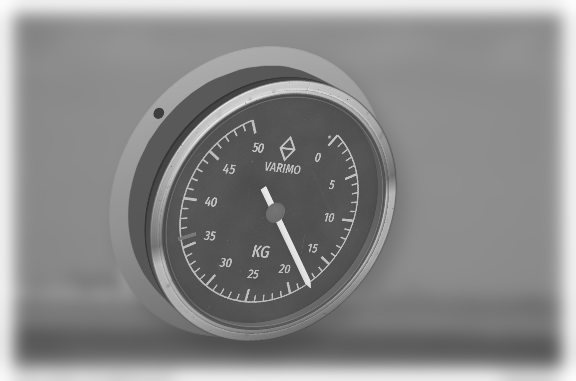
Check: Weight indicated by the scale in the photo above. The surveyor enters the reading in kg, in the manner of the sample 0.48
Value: 18
